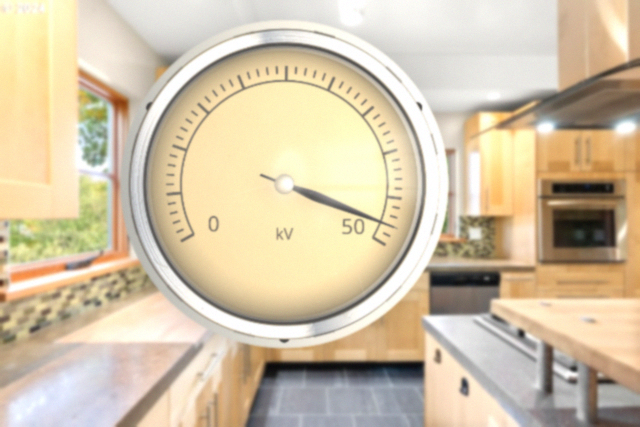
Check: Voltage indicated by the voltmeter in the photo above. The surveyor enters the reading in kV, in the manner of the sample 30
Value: 48
